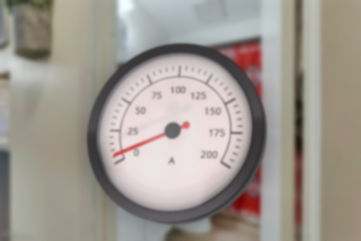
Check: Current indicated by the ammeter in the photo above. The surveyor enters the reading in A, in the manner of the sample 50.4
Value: 5
